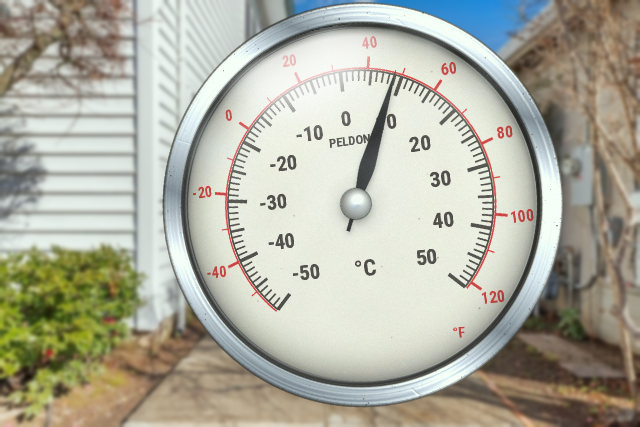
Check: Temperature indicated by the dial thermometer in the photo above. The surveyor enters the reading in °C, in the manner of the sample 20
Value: 9
